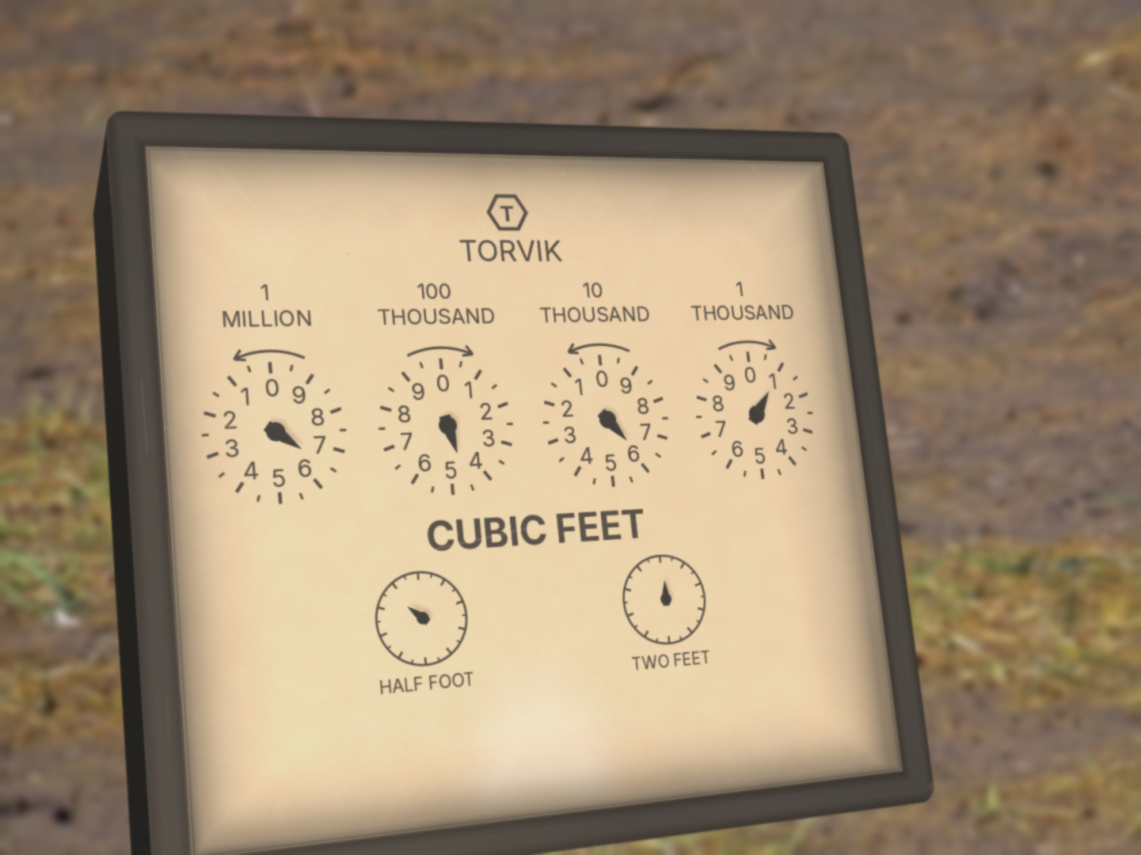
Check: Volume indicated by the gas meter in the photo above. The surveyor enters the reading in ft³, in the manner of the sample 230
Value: 646100
